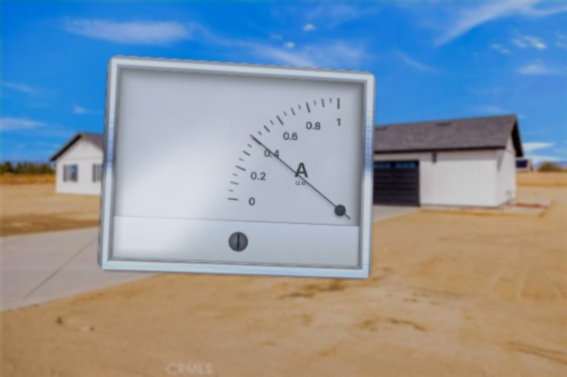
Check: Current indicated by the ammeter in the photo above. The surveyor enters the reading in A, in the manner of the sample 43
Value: 0.4
